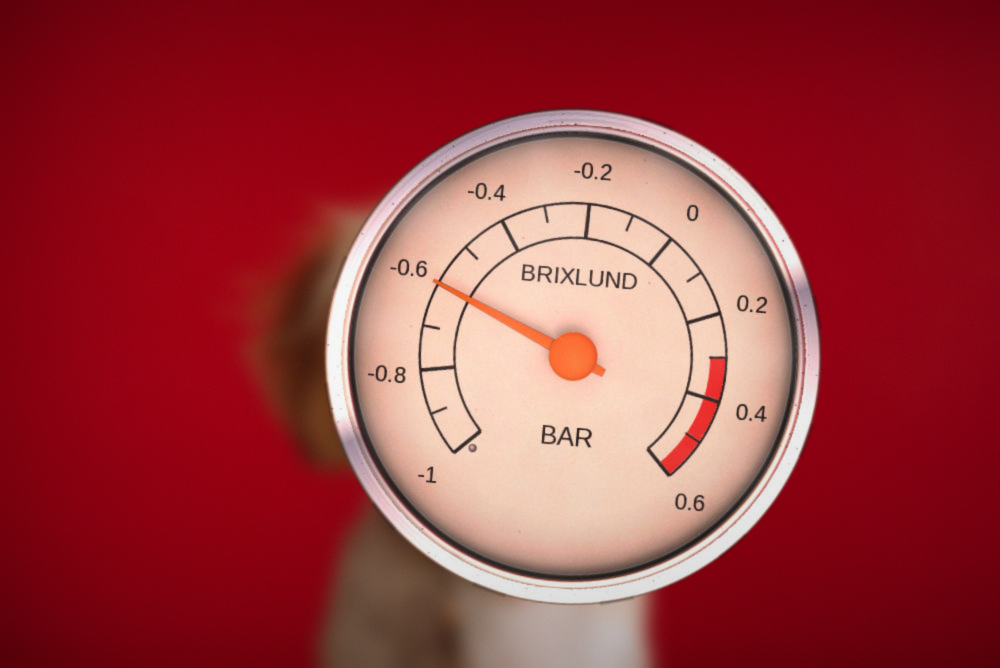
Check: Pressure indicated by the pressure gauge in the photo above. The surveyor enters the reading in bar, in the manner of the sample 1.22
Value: -0.6
